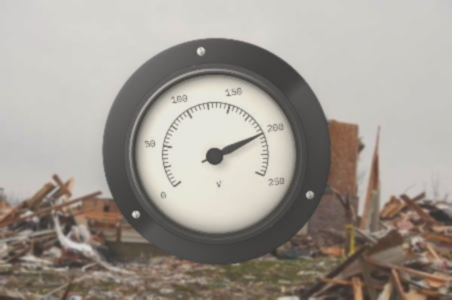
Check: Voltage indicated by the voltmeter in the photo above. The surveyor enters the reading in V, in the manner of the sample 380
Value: 200
